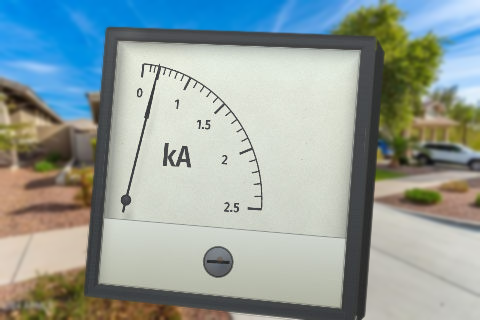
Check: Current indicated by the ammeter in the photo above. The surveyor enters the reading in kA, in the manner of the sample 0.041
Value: 0.5
